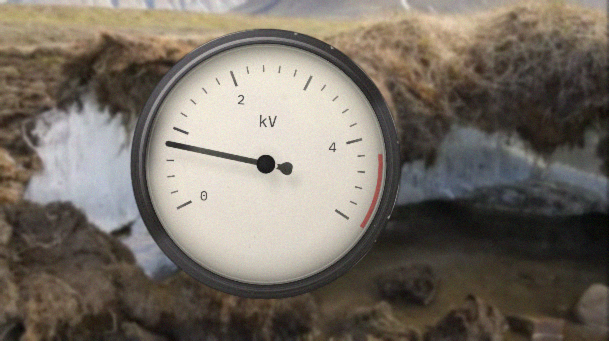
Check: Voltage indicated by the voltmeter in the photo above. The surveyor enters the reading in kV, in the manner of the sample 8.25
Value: 0.8
